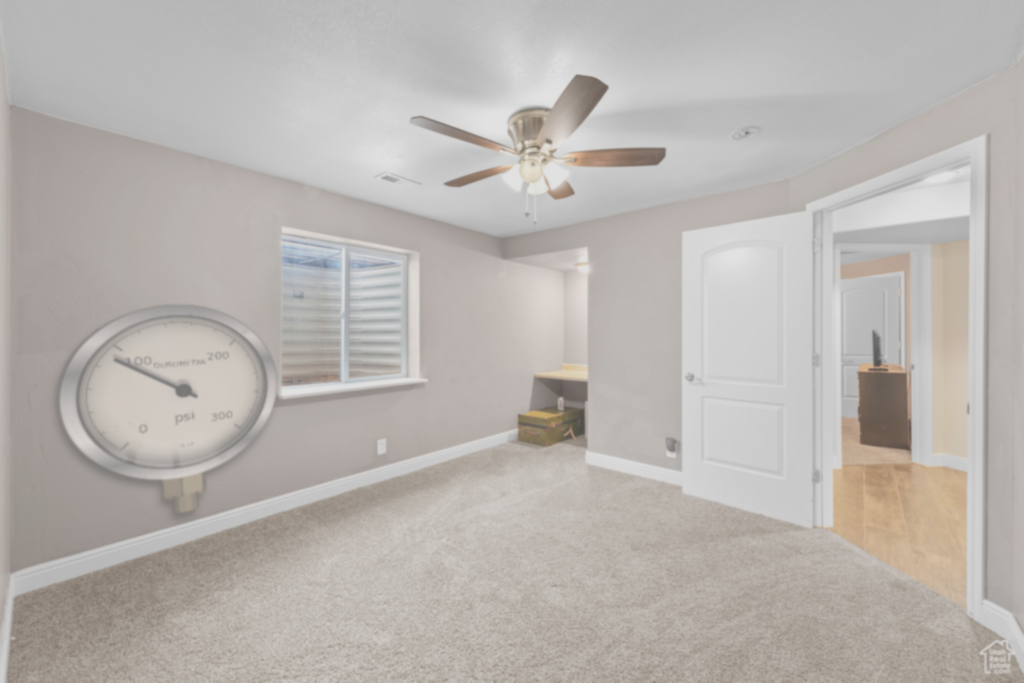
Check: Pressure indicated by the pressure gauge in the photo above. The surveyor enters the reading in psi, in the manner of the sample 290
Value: 90
